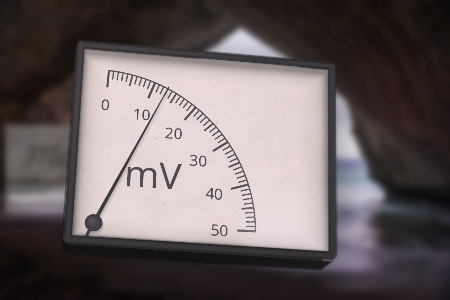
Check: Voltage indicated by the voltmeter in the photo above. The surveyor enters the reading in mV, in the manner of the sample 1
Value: 13
